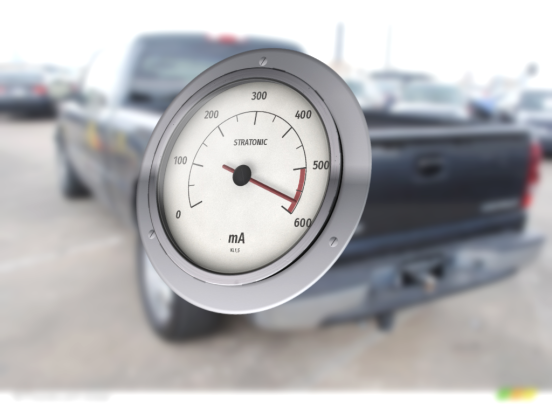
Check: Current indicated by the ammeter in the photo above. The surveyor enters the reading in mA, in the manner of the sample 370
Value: 575
